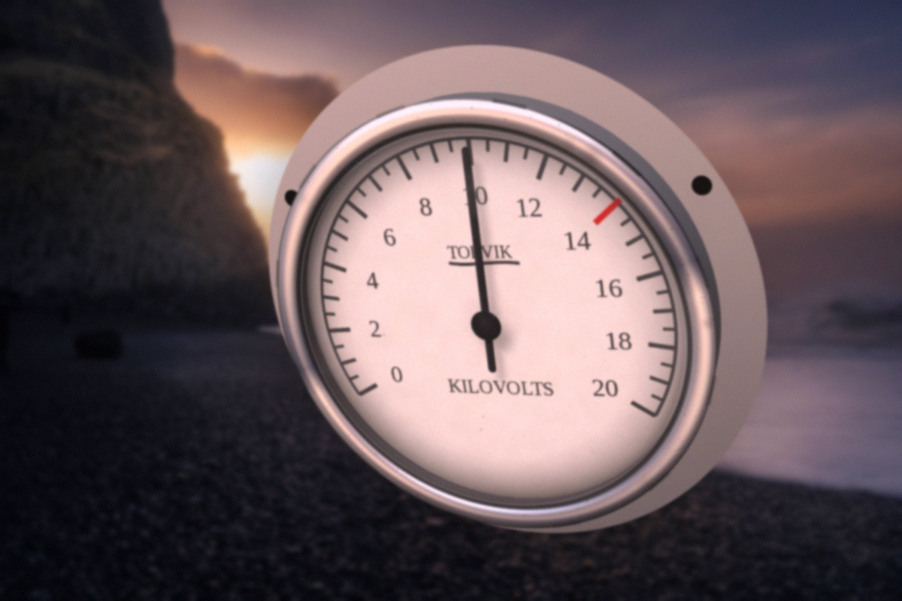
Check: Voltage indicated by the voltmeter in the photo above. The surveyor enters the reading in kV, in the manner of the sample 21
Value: 10
